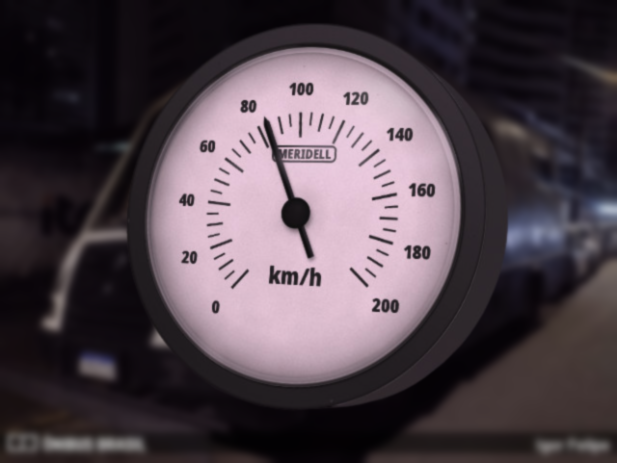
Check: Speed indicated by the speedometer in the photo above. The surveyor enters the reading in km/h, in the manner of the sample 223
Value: 85
